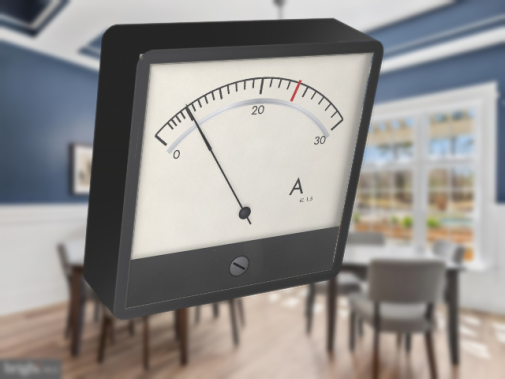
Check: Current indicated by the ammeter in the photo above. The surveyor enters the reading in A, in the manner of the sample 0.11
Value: 10
